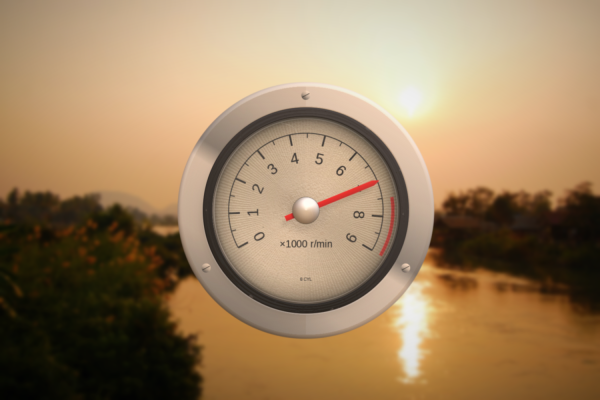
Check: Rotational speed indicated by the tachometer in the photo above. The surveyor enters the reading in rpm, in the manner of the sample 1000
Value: 7000
